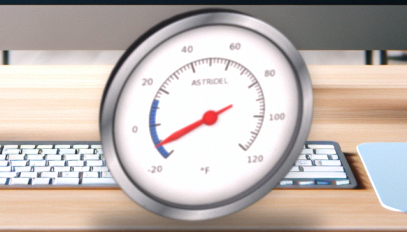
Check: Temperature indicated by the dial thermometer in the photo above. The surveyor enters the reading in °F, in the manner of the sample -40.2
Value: -10
